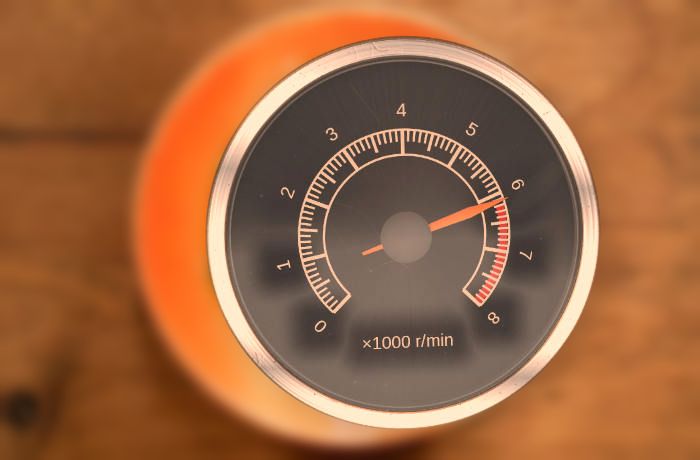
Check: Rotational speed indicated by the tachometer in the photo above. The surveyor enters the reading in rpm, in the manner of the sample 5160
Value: 6100
